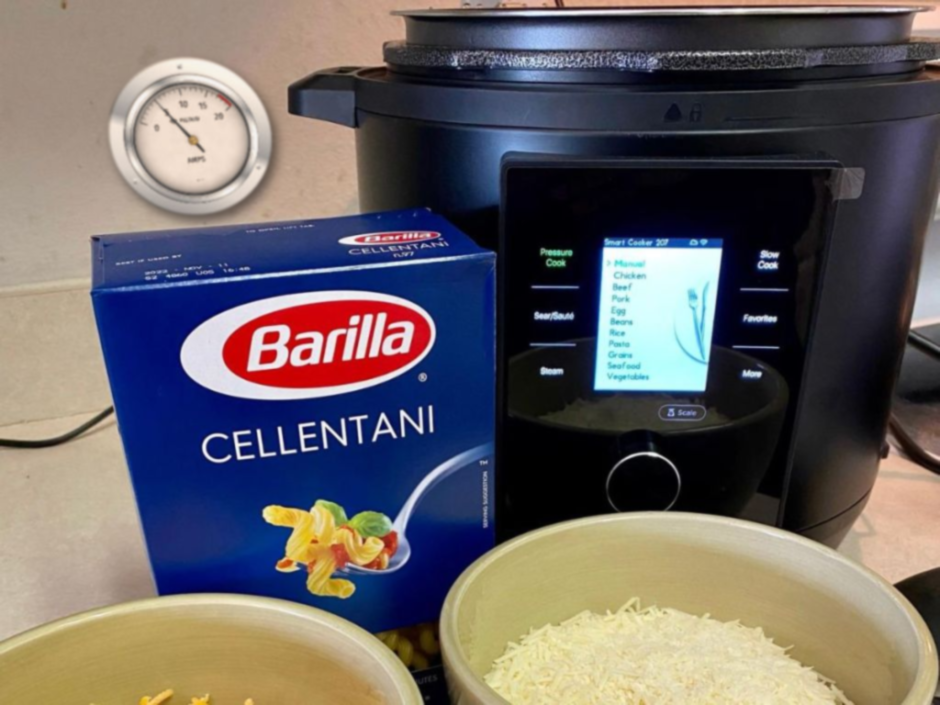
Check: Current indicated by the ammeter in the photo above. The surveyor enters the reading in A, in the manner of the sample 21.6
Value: 5
